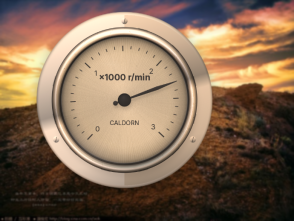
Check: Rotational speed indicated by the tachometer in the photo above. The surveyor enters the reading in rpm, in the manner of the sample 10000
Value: 2300
